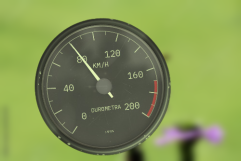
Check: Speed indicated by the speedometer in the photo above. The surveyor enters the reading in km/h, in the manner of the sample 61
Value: 80
